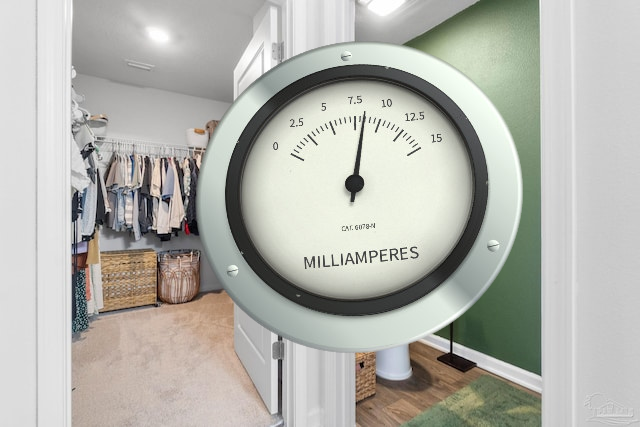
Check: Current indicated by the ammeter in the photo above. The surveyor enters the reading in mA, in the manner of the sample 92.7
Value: 8.5
